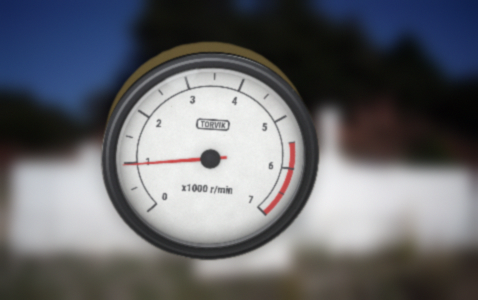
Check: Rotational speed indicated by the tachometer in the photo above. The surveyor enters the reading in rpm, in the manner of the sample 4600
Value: 1000
